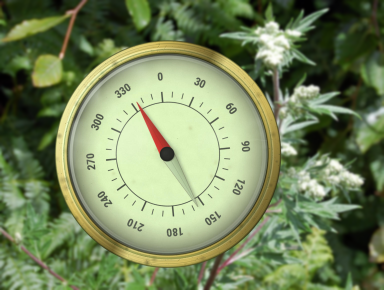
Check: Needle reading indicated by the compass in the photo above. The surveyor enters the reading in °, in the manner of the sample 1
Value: 335
